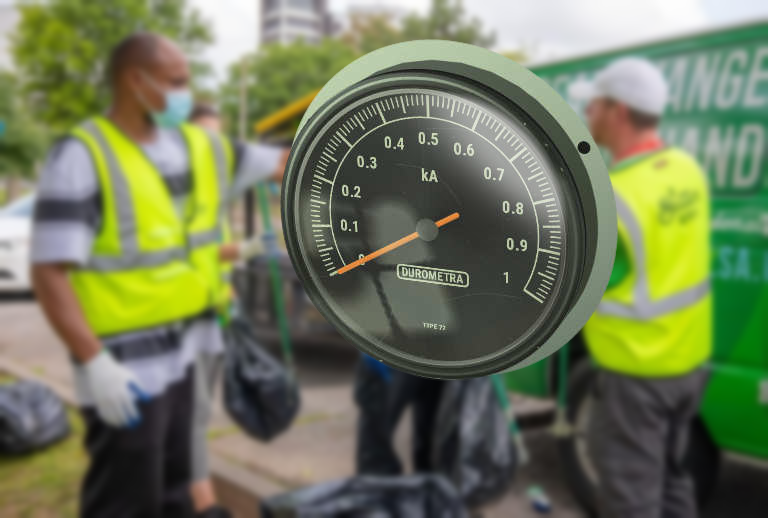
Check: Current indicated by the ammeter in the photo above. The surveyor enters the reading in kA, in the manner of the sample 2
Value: 0
